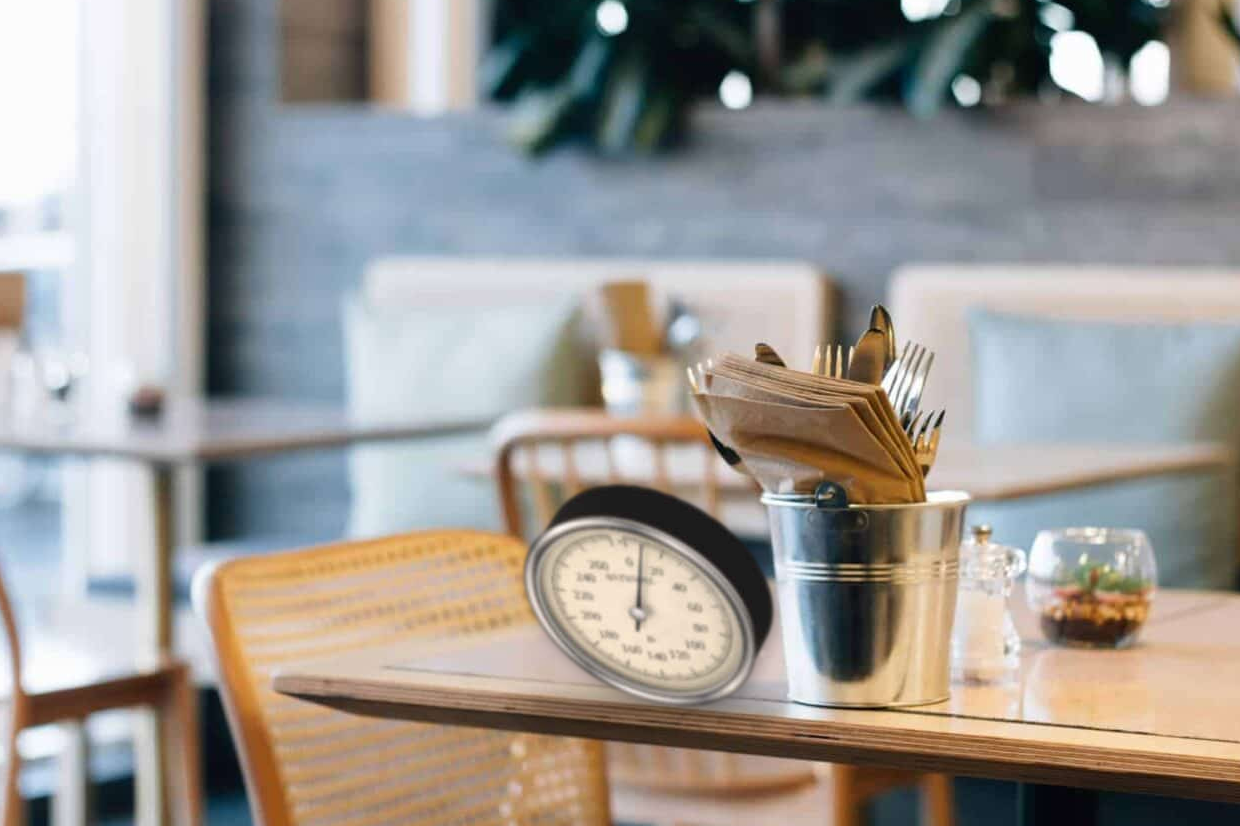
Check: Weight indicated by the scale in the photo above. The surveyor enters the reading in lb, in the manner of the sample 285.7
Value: 10
